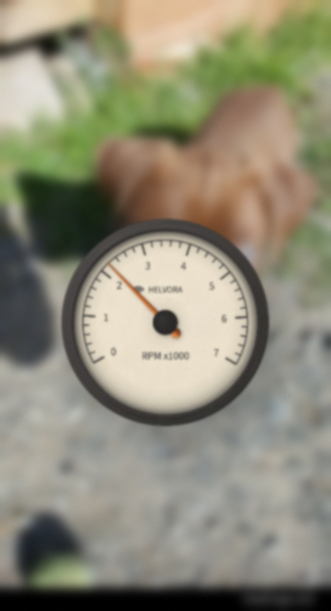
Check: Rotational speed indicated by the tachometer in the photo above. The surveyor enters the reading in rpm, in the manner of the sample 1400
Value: 2200
